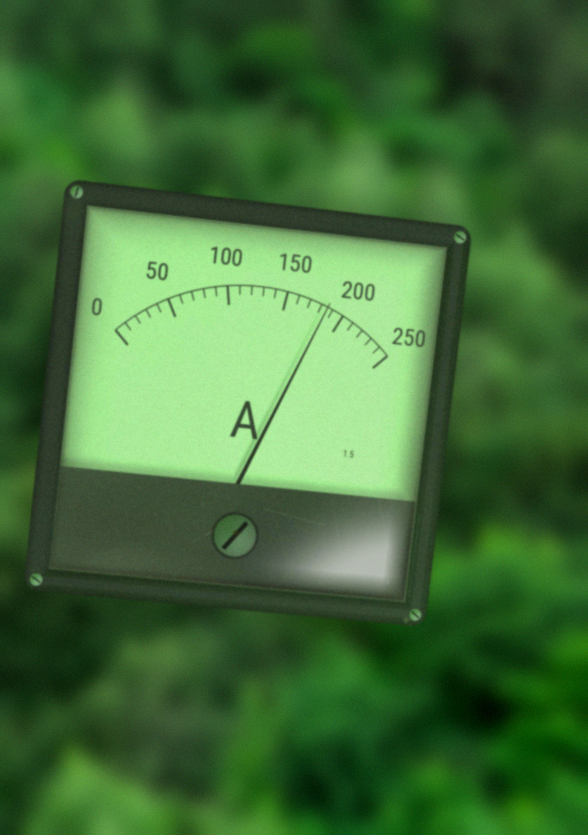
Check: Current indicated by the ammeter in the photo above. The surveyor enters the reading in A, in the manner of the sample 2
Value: 185
